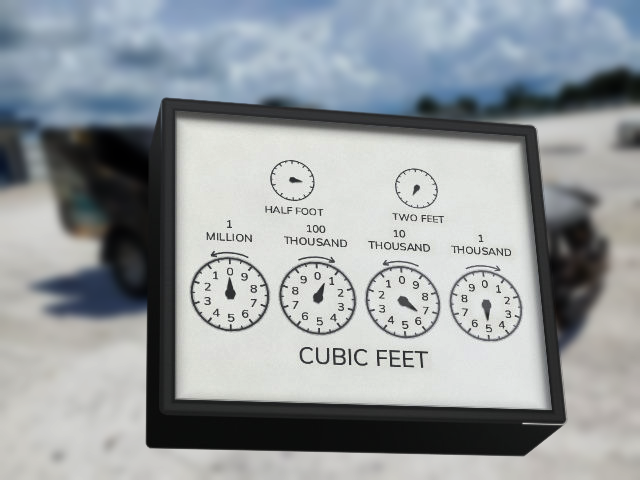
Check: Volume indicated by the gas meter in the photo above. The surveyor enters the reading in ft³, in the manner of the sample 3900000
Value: 6500
